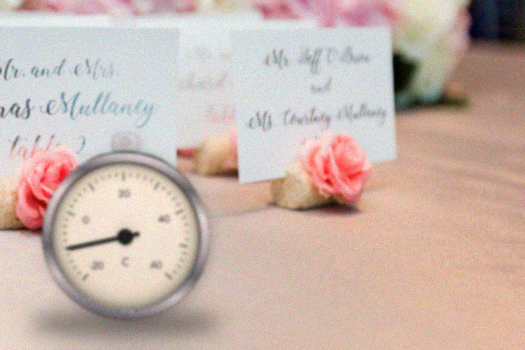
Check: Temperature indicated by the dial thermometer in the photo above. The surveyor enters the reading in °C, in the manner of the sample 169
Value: -10
